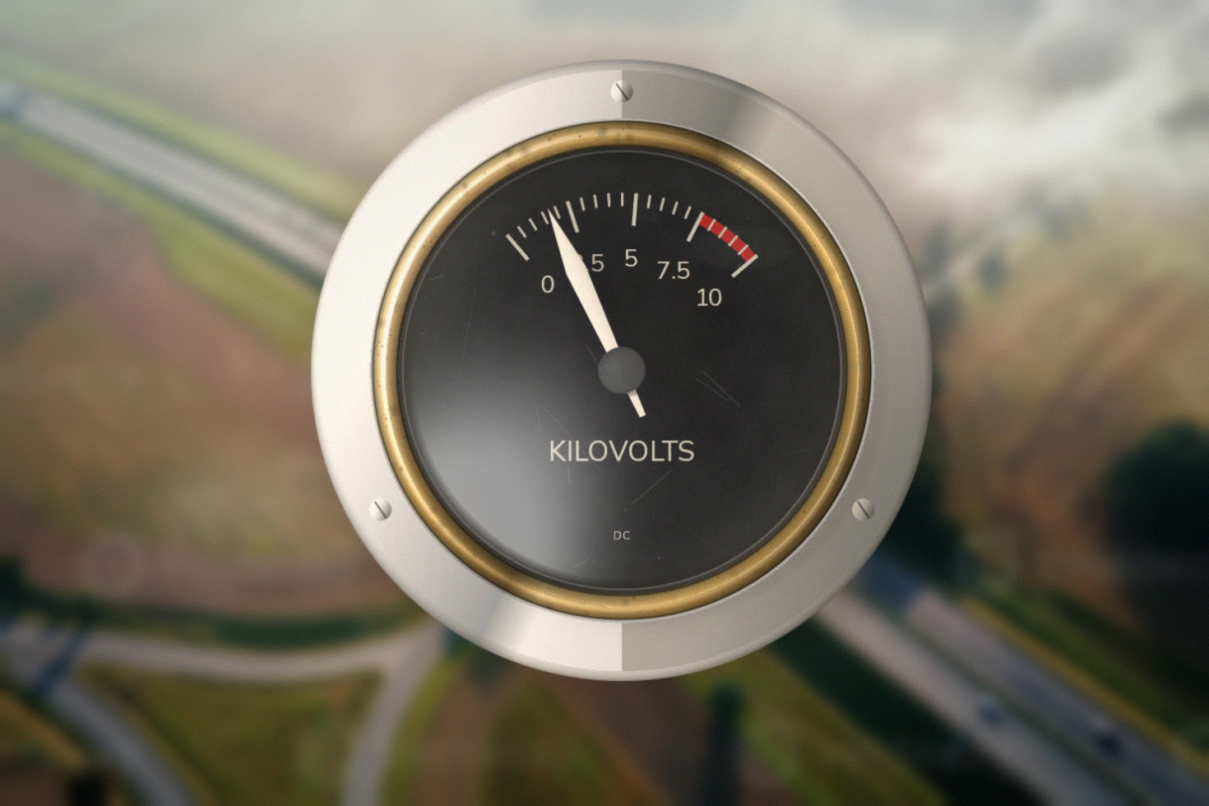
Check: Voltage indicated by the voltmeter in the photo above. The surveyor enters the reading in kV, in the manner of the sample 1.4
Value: 1.75
